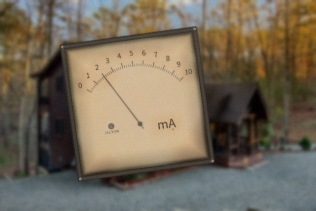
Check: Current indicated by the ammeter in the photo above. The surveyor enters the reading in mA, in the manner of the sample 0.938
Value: 2
